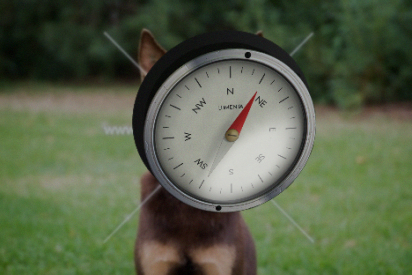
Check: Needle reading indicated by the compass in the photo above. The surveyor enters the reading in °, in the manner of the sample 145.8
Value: 30
